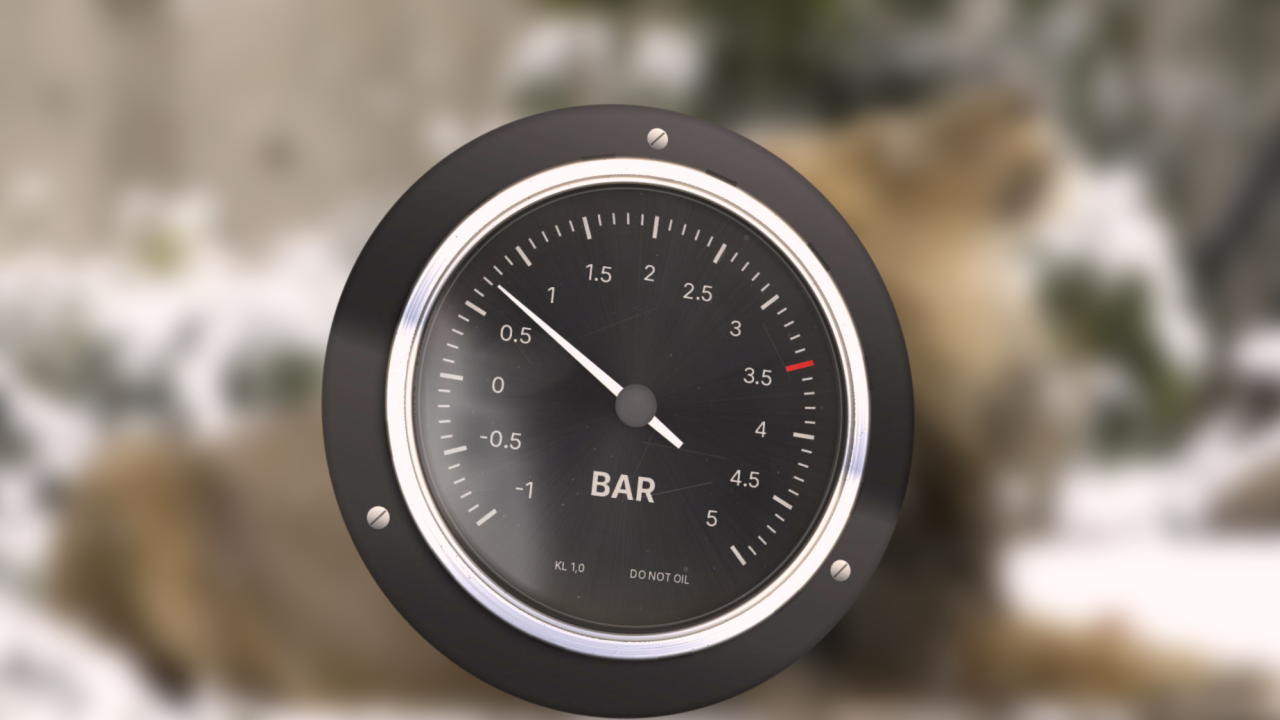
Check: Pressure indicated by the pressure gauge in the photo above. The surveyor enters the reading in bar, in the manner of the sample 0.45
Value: 0.7
